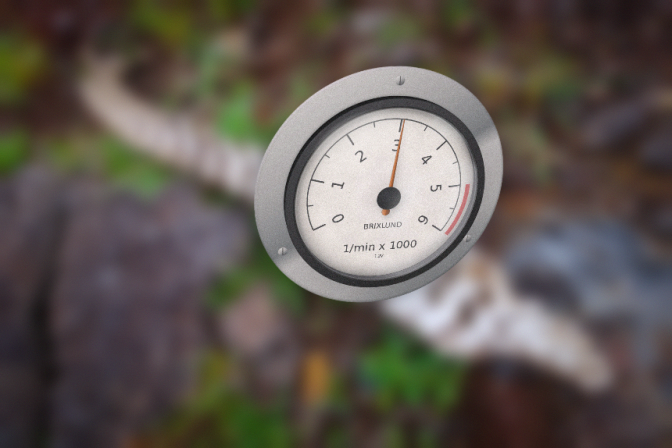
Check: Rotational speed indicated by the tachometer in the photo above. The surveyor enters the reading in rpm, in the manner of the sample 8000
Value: 3000
